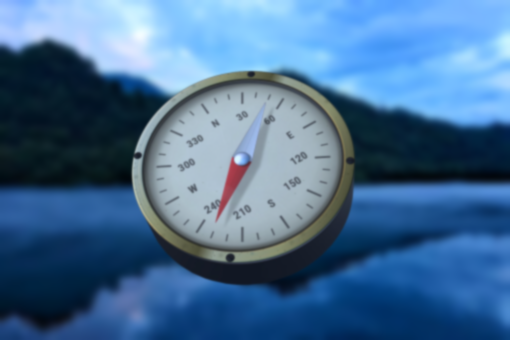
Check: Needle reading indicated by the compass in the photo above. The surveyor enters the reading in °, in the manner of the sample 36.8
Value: 230
